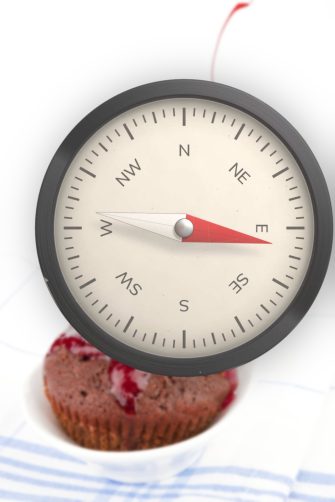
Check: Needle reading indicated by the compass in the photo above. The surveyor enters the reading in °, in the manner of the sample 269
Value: 100
